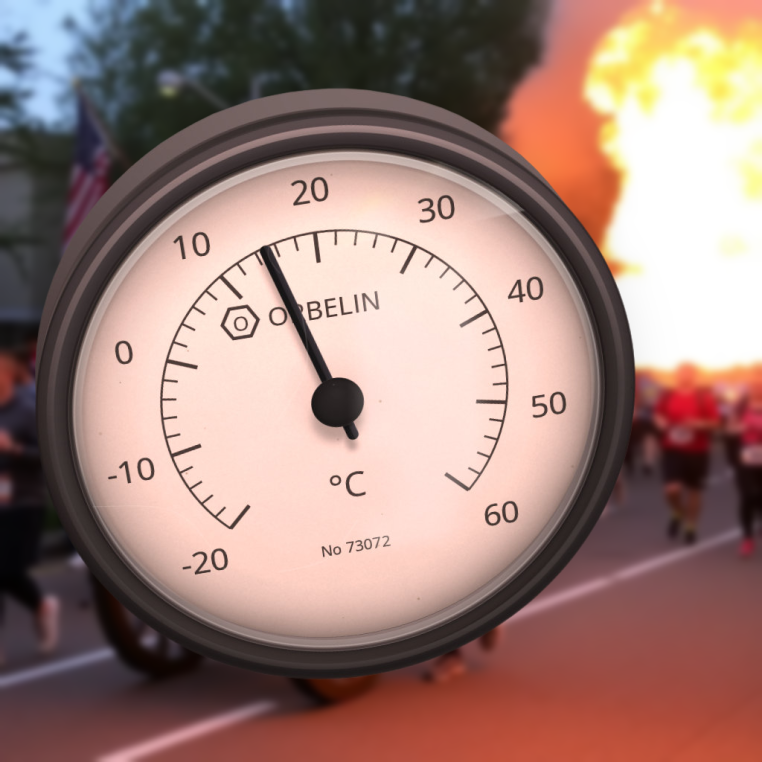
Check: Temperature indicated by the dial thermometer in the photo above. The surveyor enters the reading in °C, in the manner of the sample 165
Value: 15
